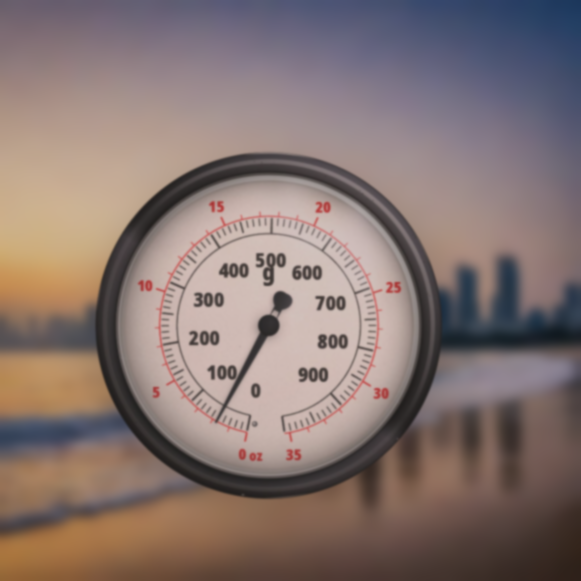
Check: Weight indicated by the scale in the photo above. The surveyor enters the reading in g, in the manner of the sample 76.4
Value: 50
